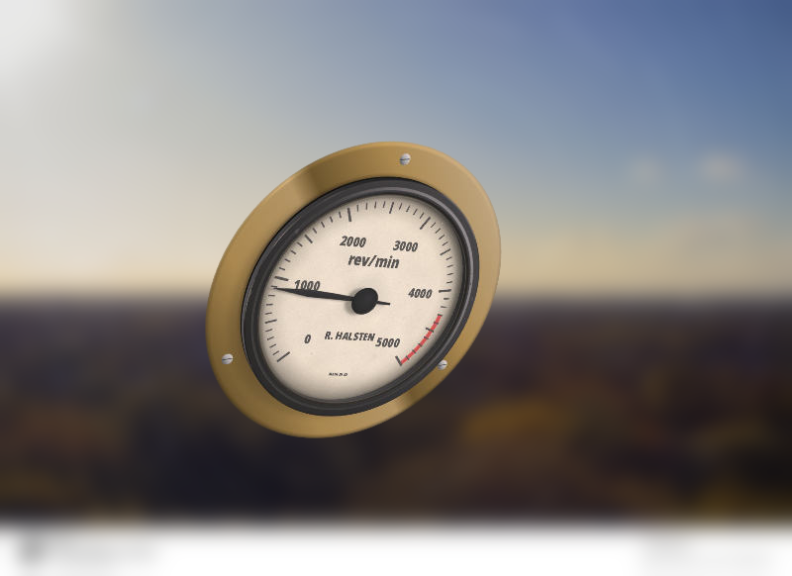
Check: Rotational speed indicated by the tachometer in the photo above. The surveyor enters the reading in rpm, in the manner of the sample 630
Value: 900
